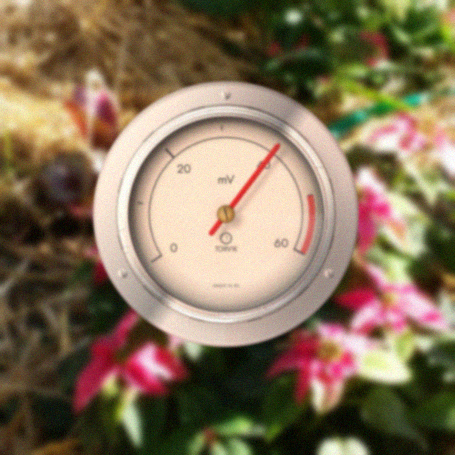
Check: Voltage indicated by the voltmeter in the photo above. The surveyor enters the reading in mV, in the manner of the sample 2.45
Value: 40
